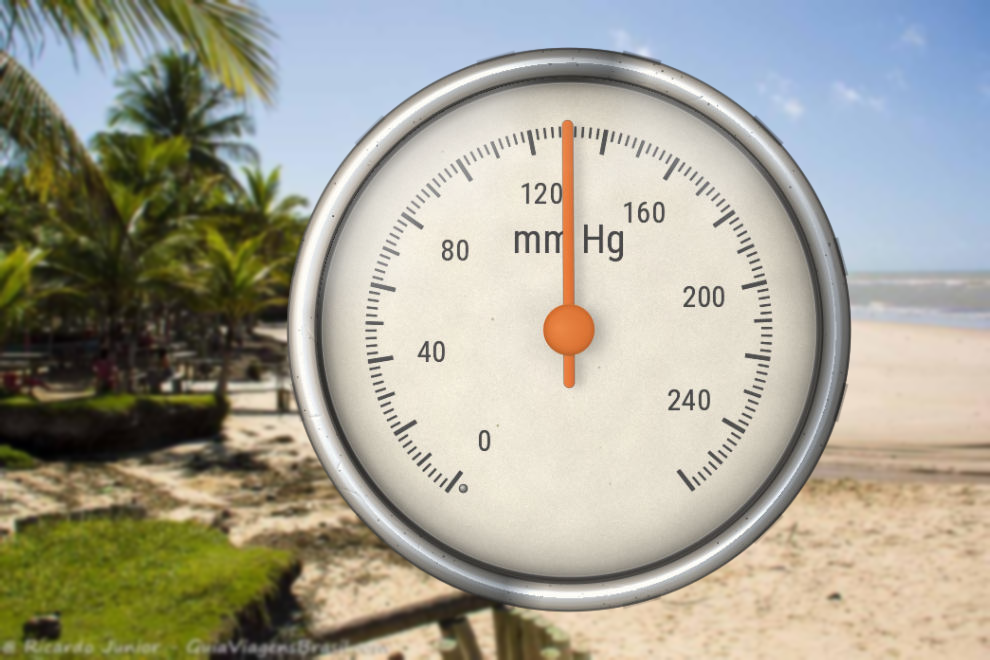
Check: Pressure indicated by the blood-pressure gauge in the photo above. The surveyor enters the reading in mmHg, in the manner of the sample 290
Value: 130
